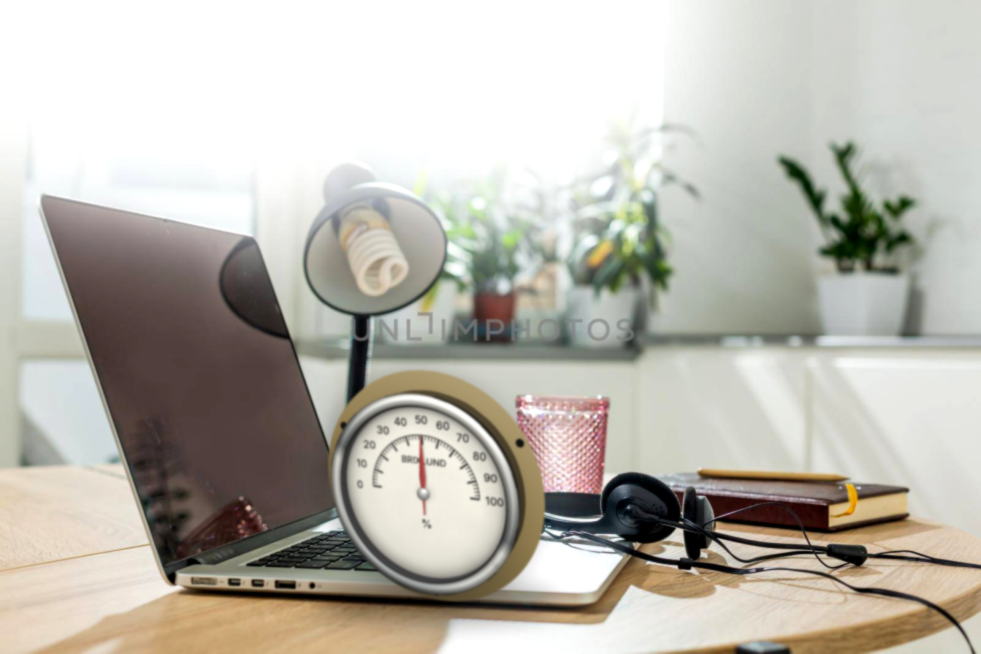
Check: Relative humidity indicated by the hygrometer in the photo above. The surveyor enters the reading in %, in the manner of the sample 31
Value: 50
